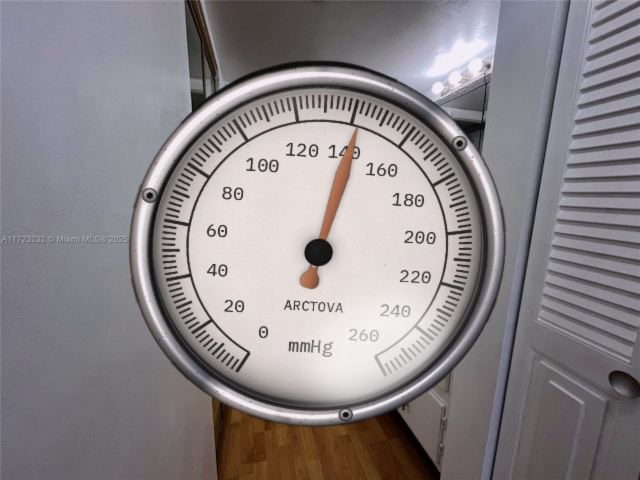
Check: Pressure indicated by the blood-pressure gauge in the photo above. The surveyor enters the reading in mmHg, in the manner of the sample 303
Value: 142
